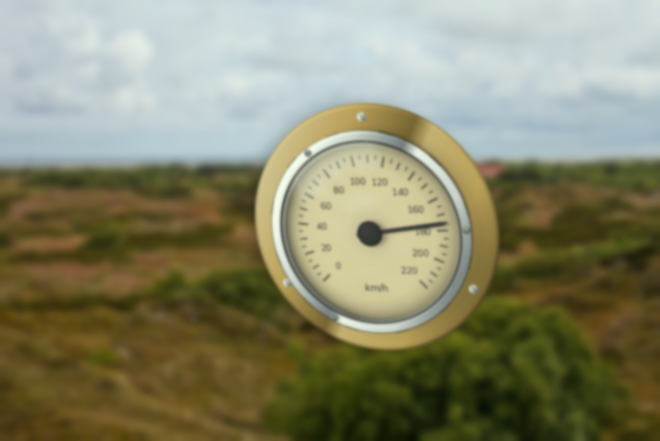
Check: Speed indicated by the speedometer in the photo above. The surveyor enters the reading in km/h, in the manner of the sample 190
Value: 175
